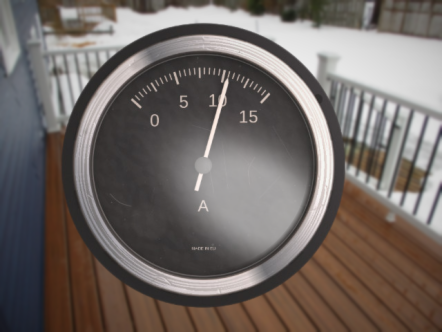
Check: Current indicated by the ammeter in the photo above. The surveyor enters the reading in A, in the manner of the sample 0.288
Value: 10.5
